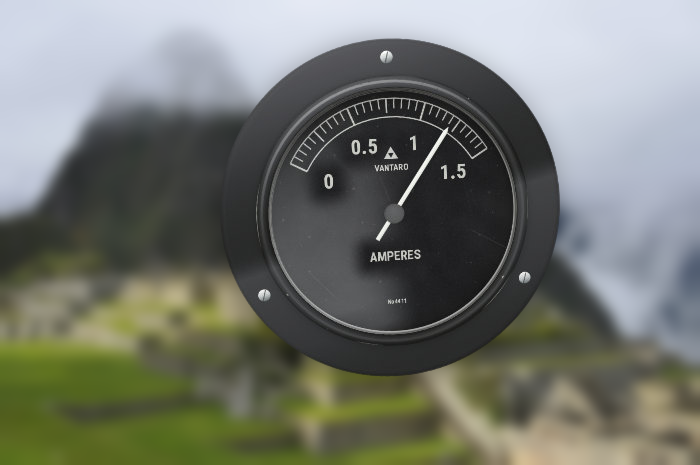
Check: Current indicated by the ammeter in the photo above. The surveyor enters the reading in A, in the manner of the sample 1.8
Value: 1.2
